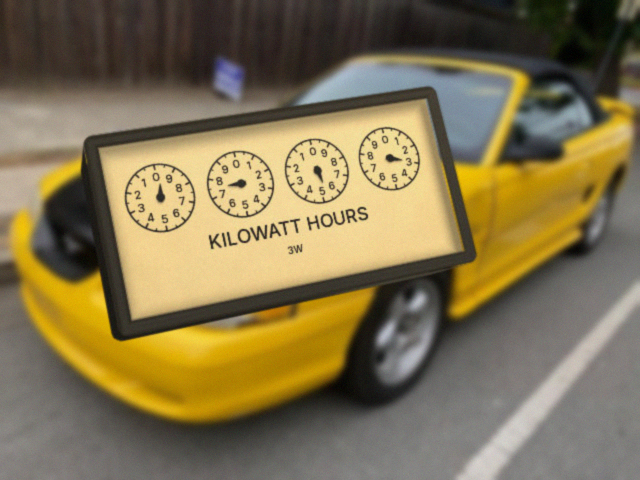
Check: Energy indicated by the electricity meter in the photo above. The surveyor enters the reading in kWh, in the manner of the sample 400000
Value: 9753
